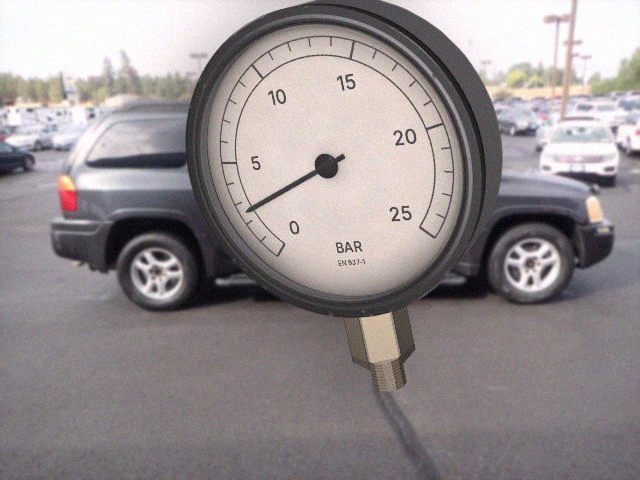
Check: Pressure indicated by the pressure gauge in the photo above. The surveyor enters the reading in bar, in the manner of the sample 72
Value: 2.5
